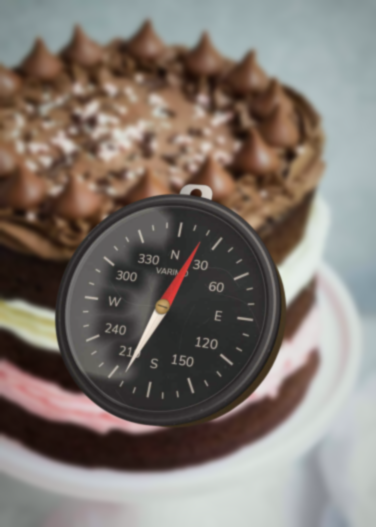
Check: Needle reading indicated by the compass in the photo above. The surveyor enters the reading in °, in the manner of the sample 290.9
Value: 20
